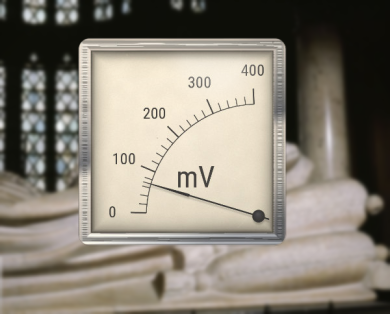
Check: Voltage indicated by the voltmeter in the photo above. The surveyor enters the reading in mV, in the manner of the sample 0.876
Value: 70
